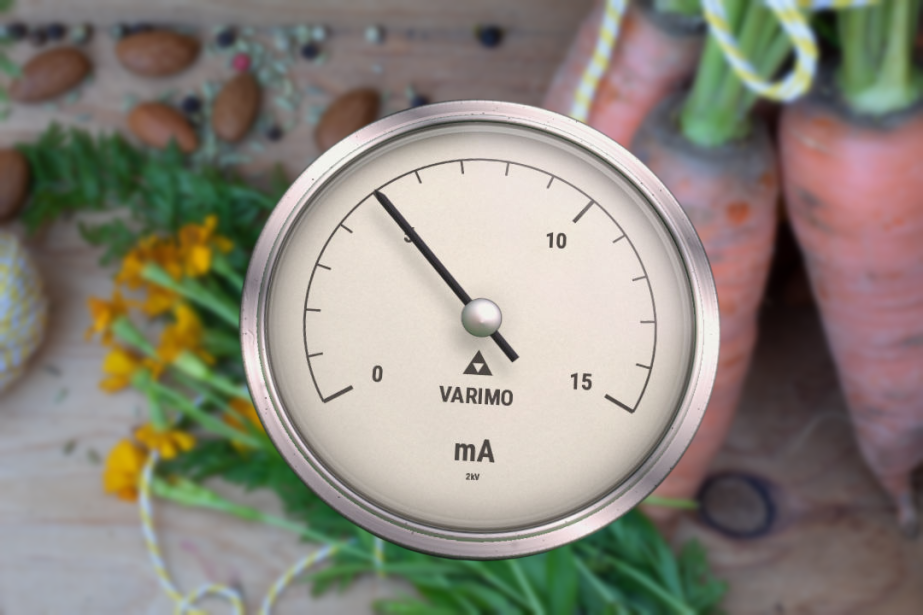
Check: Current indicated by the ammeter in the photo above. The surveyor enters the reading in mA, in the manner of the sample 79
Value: 5
